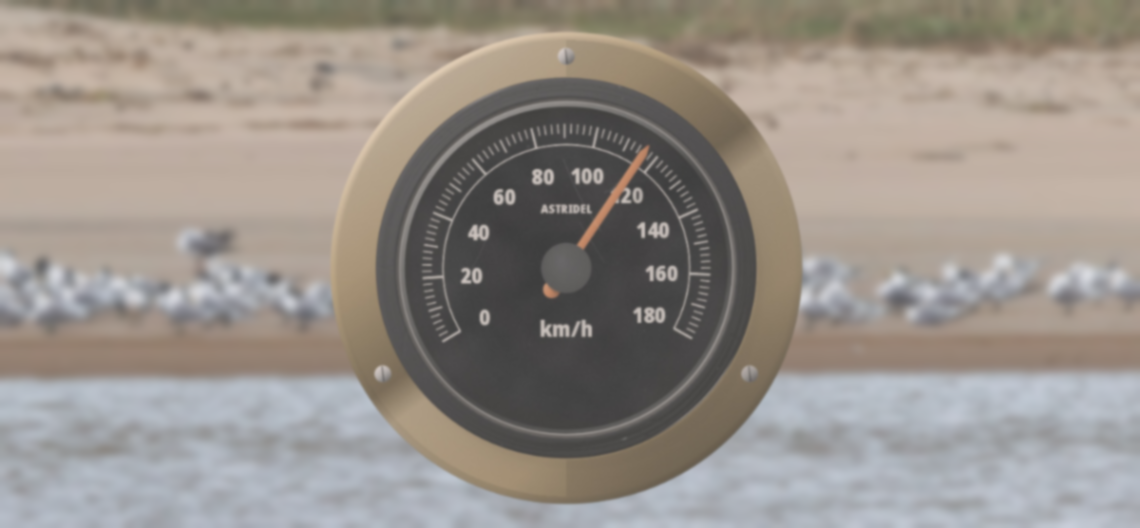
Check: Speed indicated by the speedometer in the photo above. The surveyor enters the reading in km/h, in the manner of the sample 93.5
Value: 116
